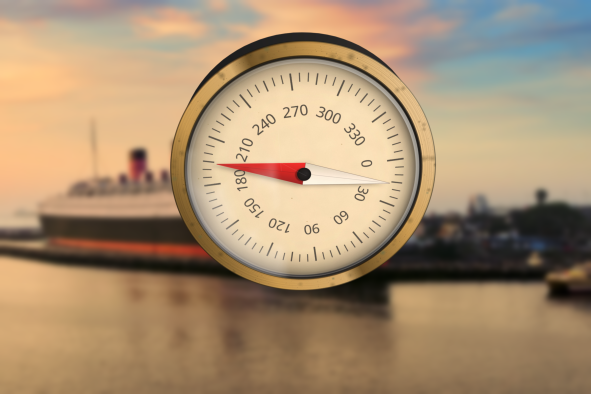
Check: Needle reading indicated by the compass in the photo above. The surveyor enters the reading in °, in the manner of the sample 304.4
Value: 195
